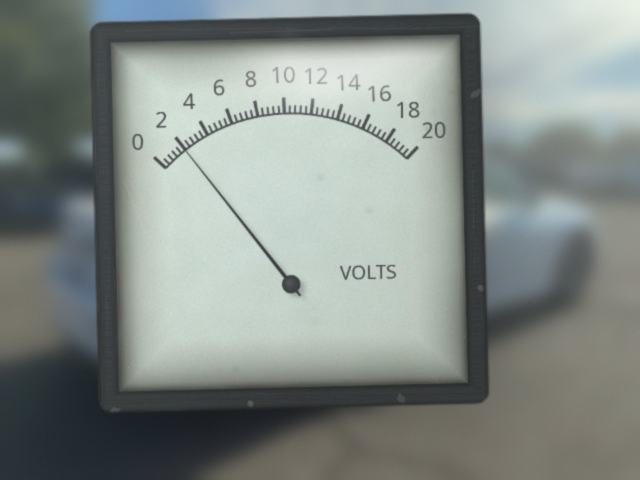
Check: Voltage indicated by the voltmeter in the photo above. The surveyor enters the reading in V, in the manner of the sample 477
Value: 2
